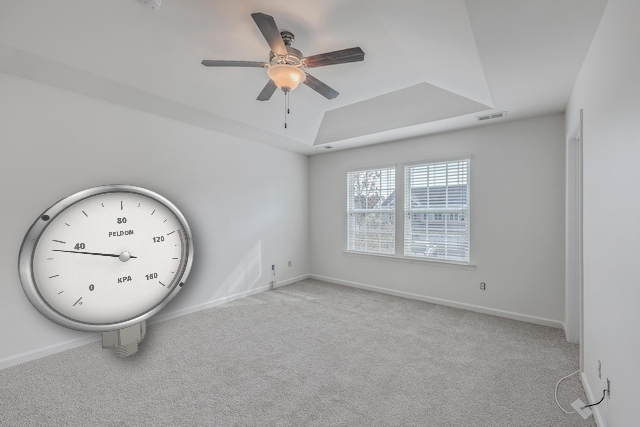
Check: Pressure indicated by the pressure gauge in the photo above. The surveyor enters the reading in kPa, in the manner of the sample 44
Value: 35
